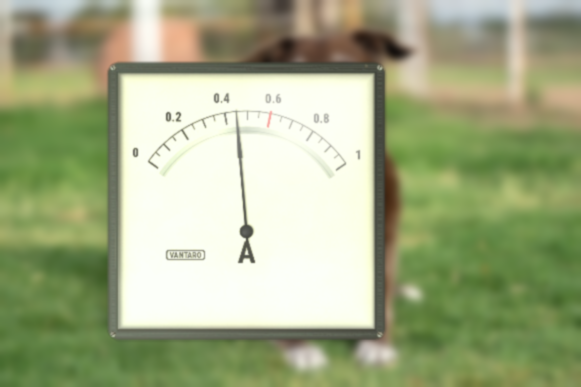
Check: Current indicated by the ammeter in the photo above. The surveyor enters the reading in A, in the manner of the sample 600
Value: 0.45
